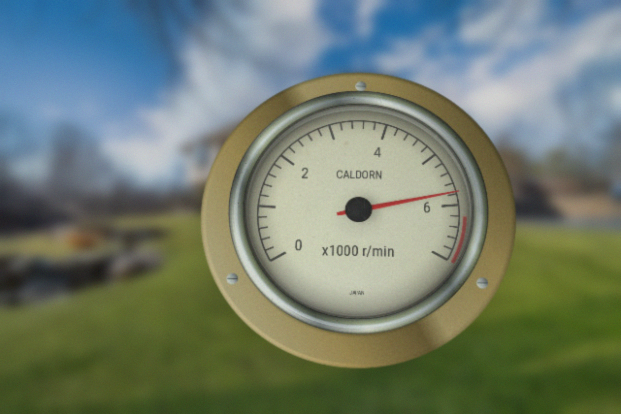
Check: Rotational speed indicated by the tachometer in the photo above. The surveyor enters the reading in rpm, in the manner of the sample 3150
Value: 5800
